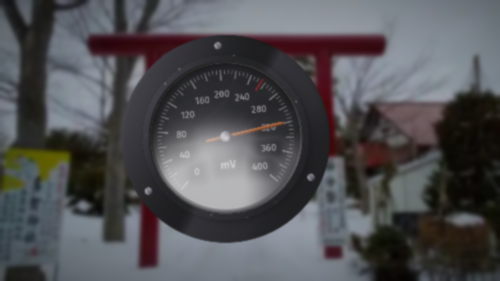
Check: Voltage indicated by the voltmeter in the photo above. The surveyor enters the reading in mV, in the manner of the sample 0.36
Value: 320
